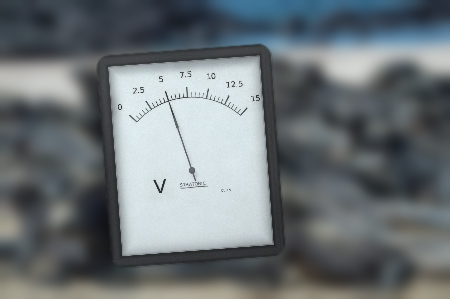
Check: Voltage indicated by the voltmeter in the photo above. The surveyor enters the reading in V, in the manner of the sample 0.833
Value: 5
